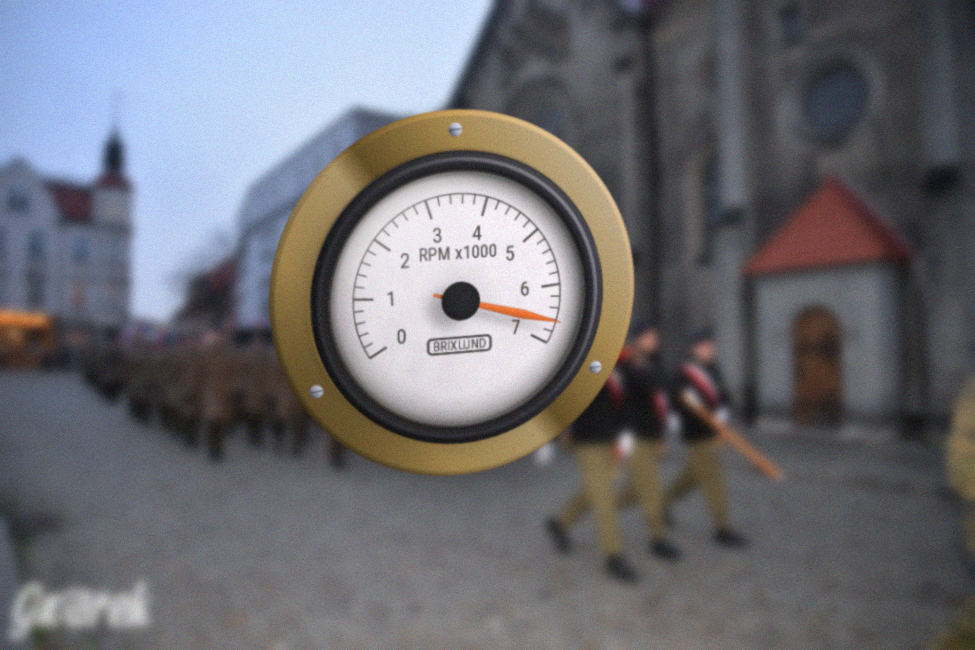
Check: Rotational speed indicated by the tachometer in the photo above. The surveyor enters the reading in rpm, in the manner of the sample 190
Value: 6600
